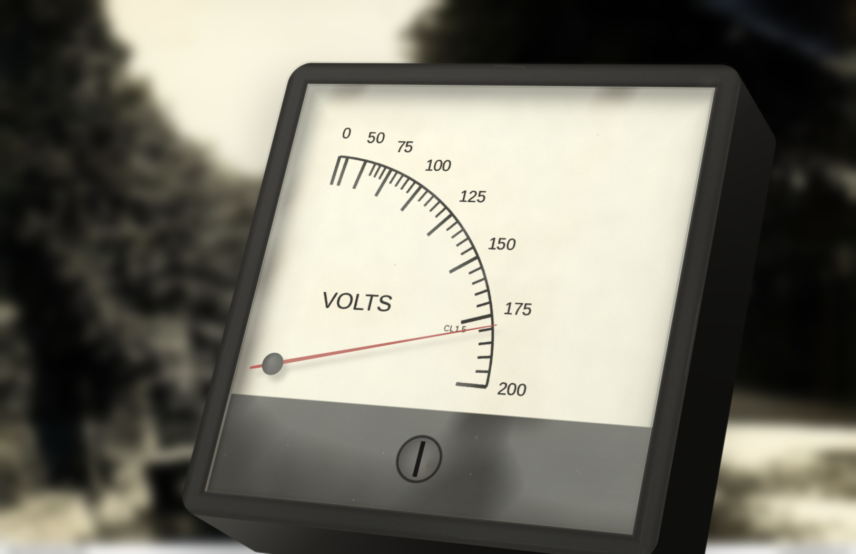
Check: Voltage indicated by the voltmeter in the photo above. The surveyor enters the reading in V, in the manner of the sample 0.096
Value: 180
